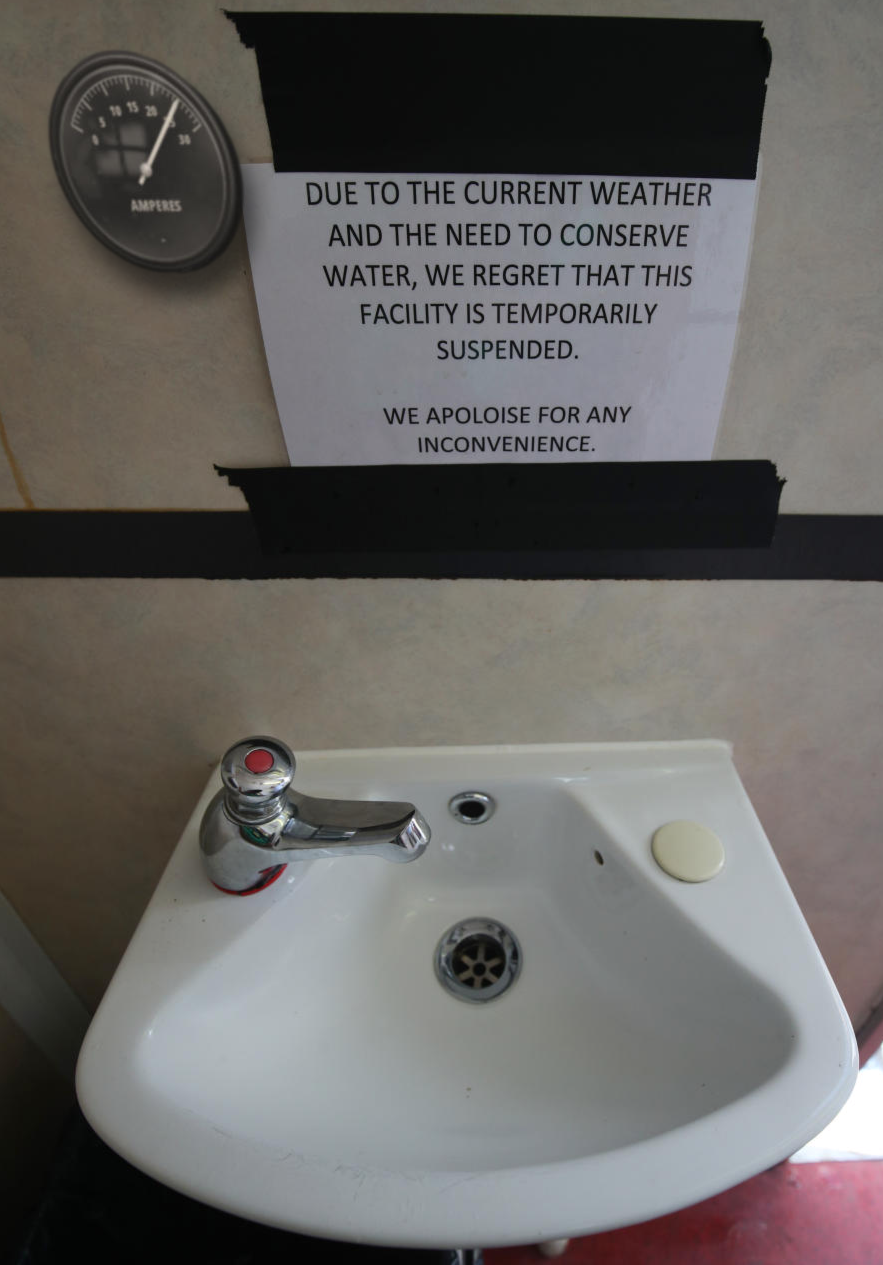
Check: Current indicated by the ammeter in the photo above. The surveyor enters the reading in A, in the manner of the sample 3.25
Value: 25
